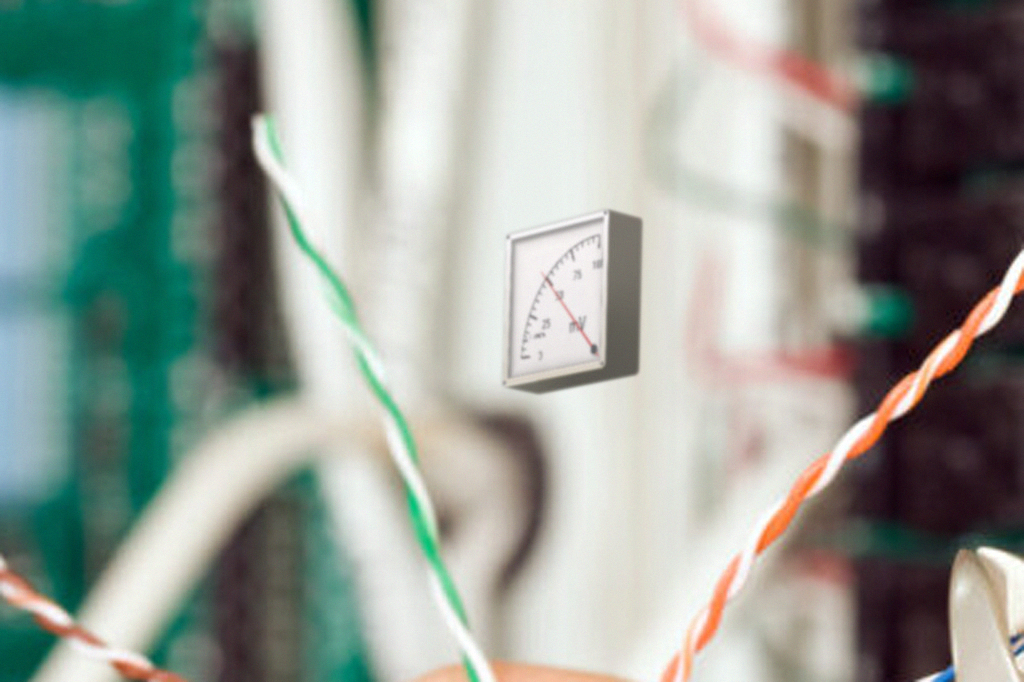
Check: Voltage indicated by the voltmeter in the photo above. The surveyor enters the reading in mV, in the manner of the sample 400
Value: 50
